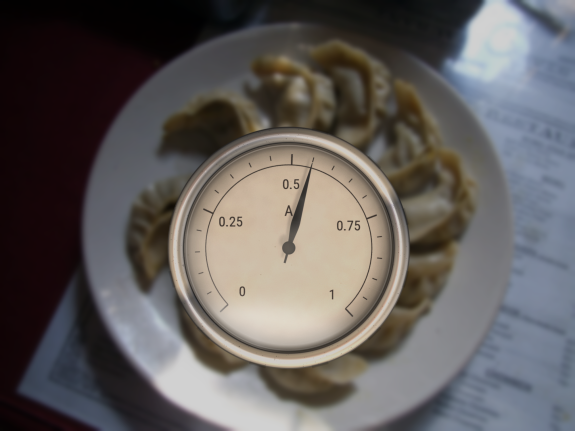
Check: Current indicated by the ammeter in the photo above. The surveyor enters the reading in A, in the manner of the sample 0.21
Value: 0.55
